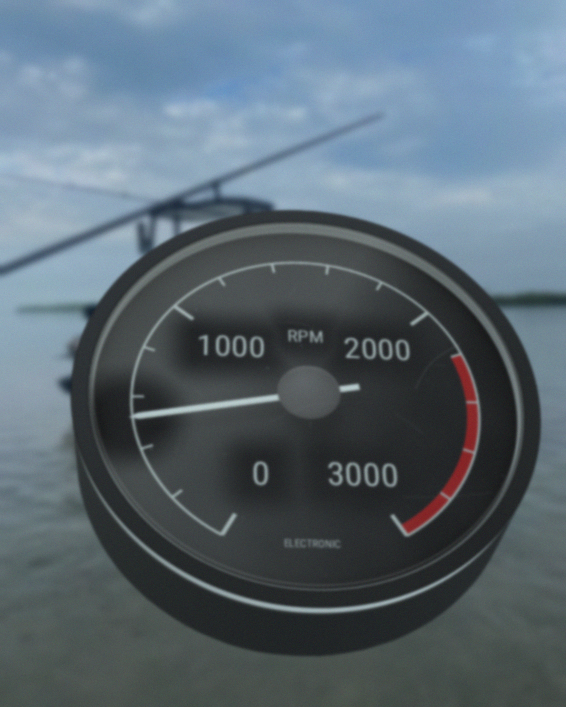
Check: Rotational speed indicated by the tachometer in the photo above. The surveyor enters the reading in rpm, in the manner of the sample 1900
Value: 500
